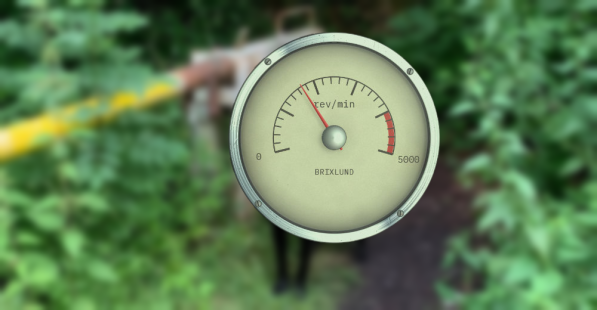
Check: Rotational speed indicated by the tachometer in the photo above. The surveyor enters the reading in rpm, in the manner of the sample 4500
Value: 1700
